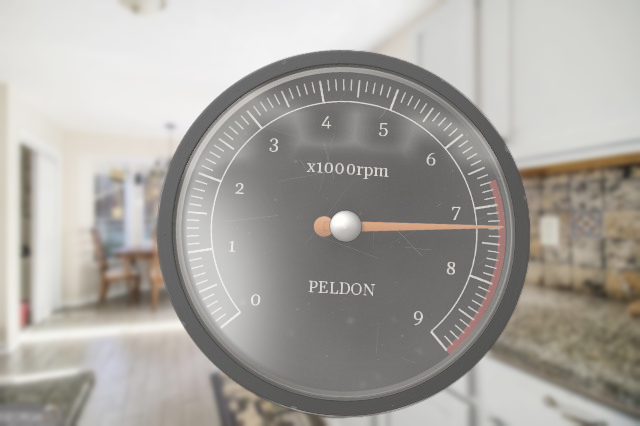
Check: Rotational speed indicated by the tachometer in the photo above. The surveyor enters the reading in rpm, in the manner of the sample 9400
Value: 7300
